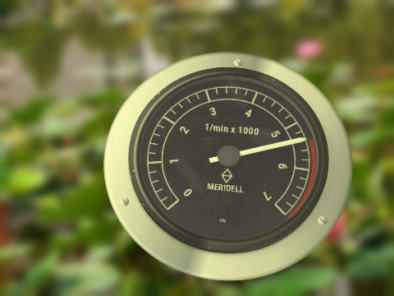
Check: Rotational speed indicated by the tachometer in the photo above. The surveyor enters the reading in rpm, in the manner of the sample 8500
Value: 5400
